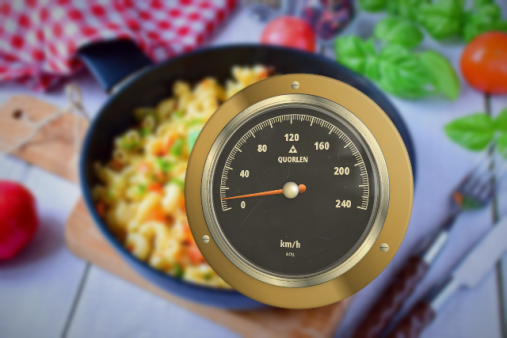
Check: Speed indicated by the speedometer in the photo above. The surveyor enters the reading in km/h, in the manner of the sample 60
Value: 10
